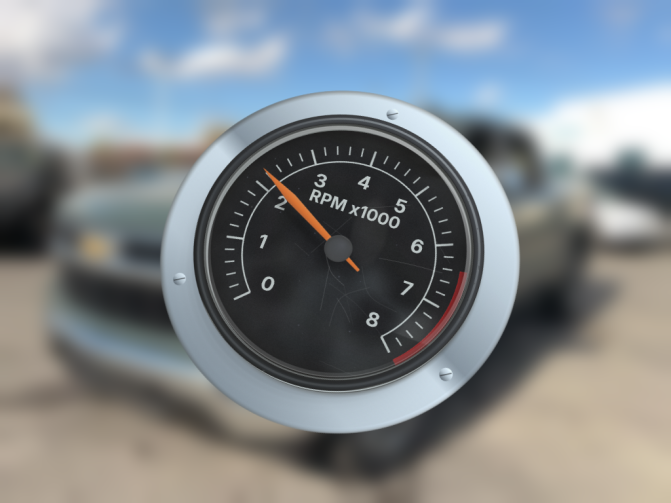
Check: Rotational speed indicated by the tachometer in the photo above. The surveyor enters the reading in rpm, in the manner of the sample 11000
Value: 2200
